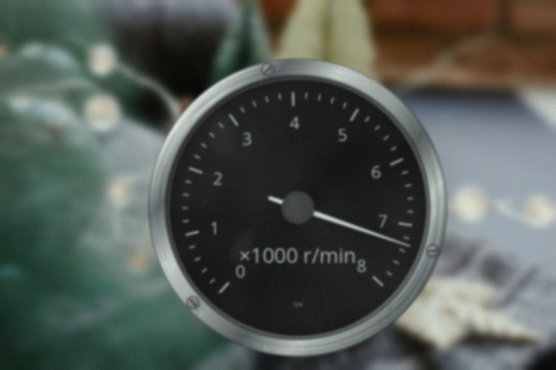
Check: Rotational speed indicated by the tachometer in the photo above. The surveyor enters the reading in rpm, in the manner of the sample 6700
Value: 7300
